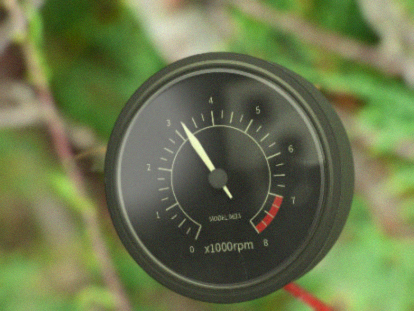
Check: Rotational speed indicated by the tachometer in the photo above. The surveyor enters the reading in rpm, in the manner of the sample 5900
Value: 3250
